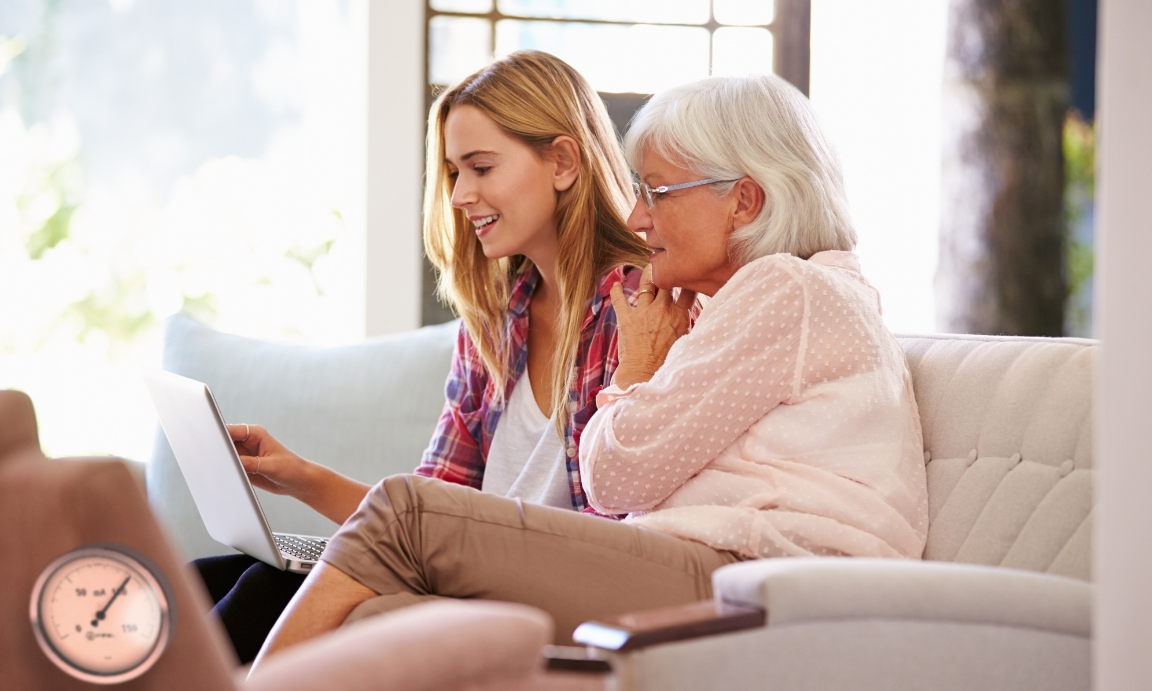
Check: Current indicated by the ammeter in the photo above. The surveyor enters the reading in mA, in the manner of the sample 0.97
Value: 100
